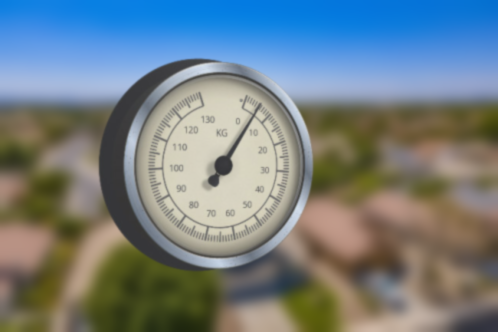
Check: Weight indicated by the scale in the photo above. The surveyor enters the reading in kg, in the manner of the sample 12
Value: 5
